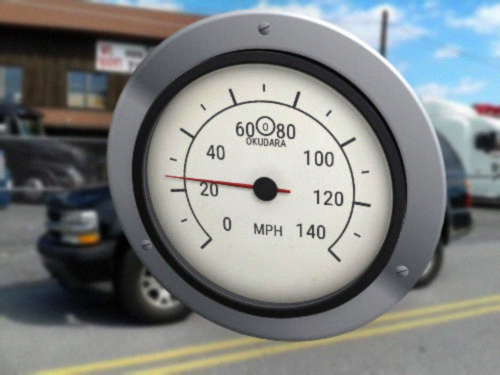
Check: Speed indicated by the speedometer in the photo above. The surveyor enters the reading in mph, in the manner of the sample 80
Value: 25
